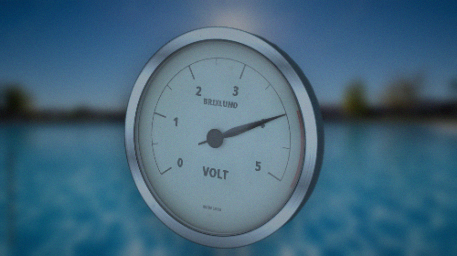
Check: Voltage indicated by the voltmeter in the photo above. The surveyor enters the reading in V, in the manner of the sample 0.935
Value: 4
